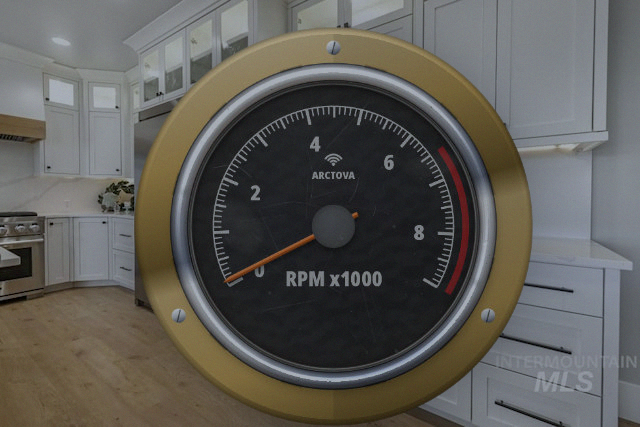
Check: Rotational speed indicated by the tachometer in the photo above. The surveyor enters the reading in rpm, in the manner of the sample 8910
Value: 100
